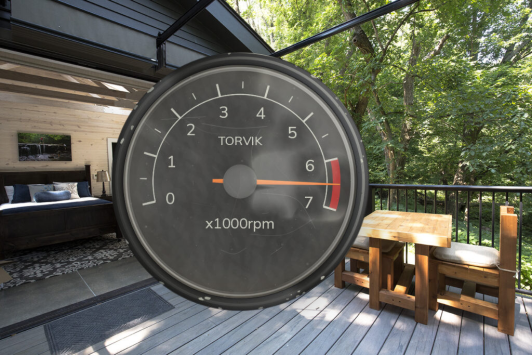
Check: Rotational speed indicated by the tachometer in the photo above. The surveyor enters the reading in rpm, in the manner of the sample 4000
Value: 6500
